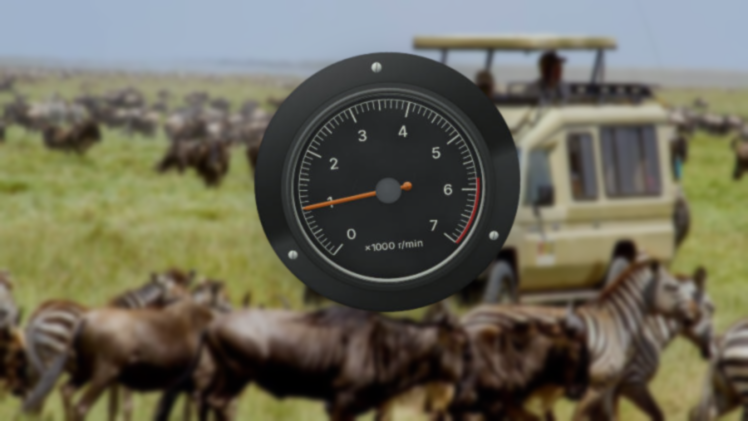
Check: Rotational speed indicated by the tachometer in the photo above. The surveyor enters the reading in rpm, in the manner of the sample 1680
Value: 1000
